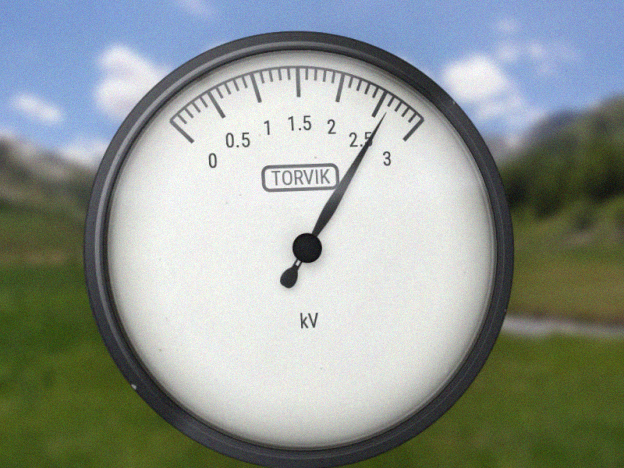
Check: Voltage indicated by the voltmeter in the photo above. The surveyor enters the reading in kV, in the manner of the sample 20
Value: 2.6
